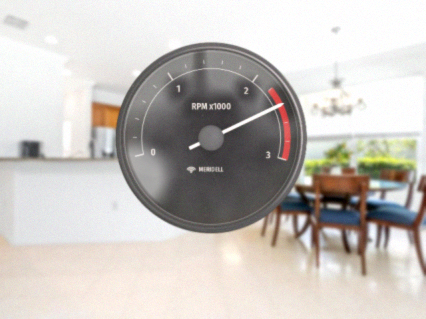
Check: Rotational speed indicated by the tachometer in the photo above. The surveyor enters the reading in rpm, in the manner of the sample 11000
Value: 2400
